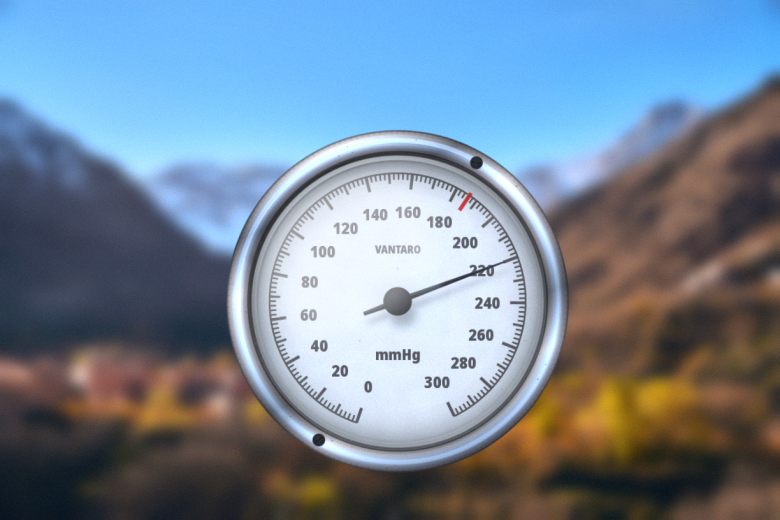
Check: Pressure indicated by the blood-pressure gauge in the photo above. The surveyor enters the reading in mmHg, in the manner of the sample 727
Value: 220
